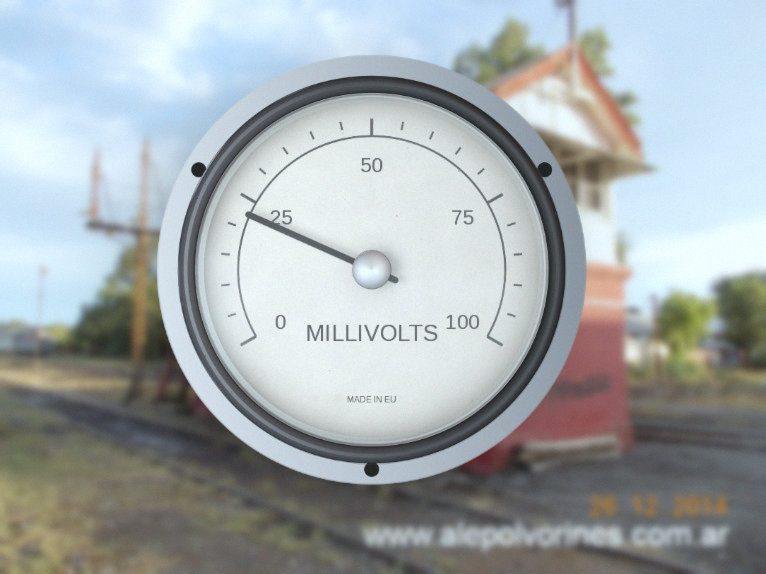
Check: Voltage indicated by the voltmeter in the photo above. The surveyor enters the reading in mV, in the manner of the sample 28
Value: 22.5
